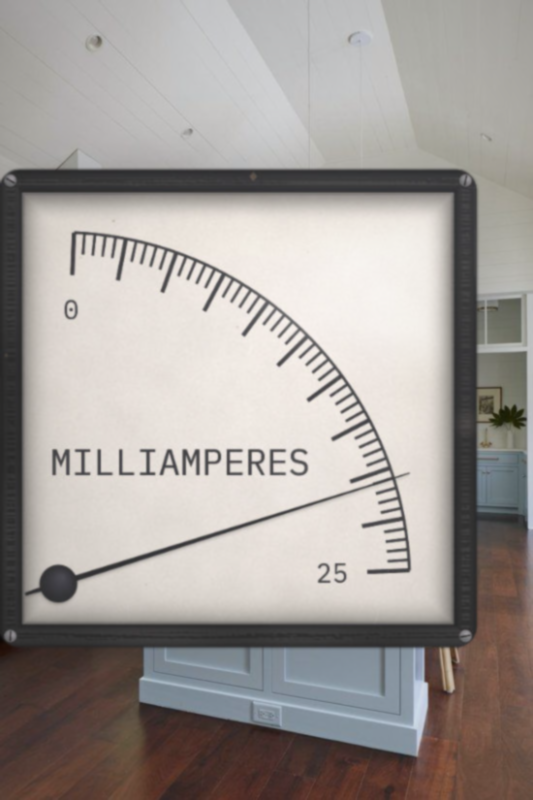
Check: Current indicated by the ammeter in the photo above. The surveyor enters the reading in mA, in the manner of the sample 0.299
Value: 20.5
